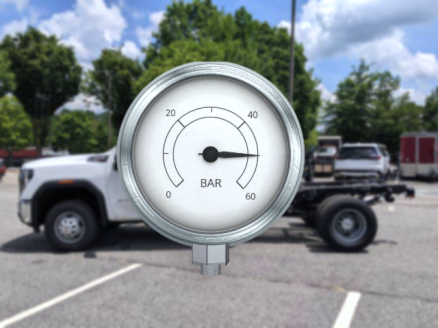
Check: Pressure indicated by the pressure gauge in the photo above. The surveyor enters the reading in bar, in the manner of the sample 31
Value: 50
